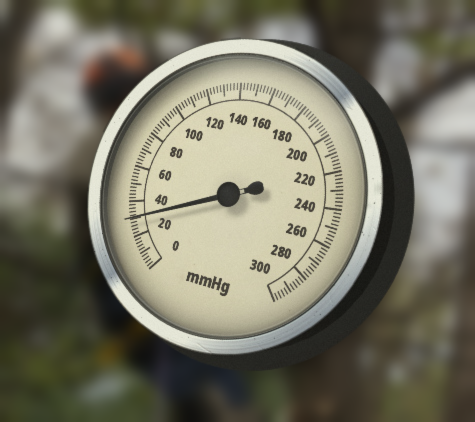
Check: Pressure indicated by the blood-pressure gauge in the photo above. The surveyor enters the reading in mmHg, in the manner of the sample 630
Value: 30
